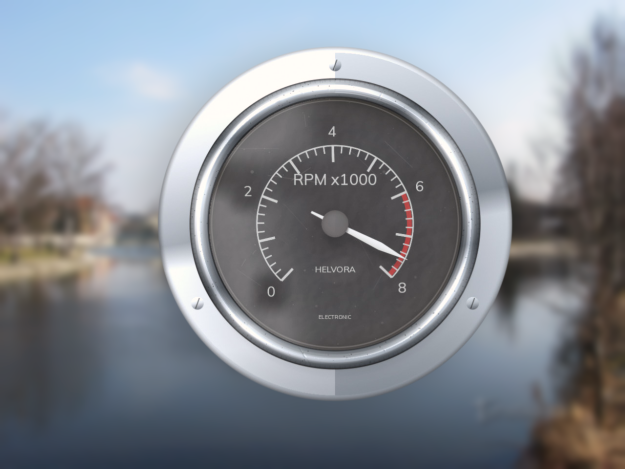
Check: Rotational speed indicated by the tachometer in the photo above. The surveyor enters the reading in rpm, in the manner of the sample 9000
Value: 7500
